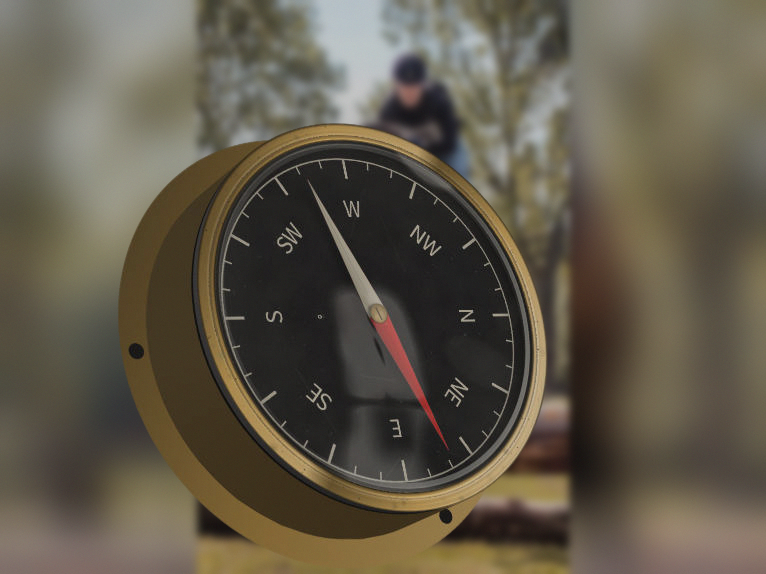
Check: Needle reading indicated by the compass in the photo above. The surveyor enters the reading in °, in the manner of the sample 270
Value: 70
